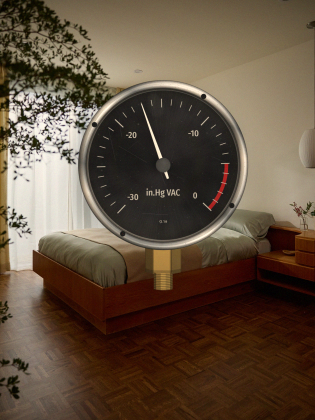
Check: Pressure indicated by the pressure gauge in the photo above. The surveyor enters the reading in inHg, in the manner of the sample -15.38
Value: -17
